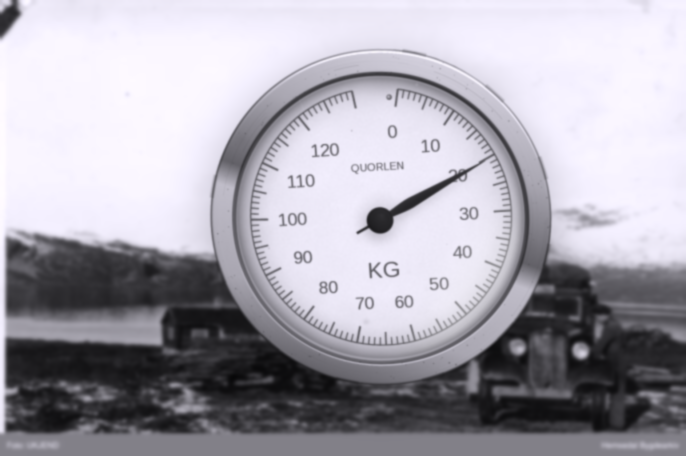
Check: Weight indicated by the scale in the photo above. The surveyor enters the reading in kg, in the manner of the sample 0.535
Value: 20
